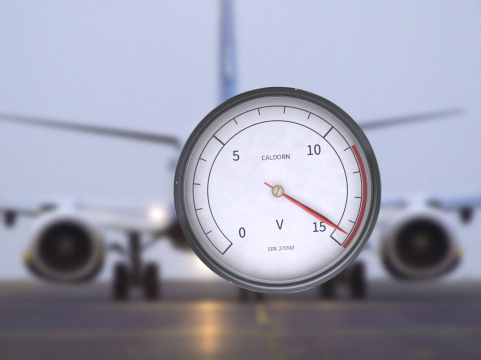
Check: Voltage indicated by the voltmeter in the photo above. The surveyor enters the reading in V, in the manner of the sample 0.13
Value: 14.5
